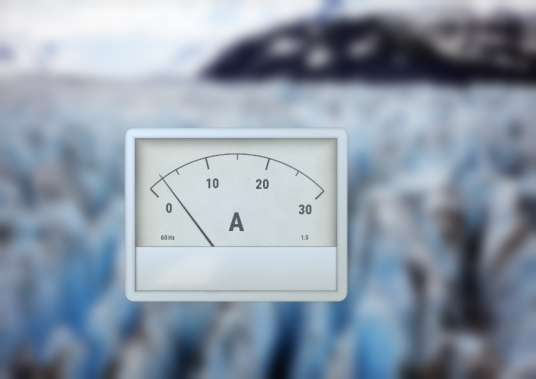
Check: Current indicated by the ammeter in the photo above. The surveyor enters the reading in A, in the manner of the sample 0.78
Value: 2.5
